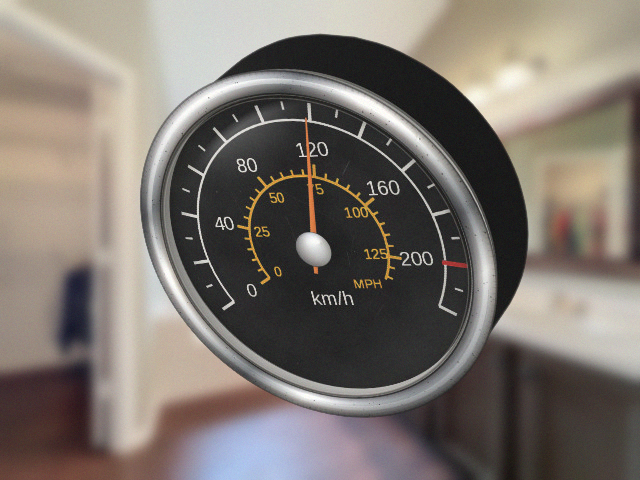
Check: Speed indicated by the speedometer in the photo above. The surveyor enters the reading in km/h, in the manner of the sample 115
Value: 120
